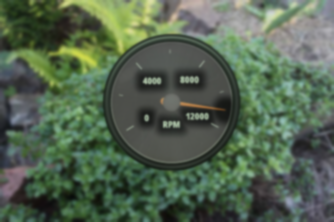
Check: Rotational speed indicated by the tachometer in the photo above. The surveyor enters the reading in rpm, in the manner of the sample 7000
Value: 11000
